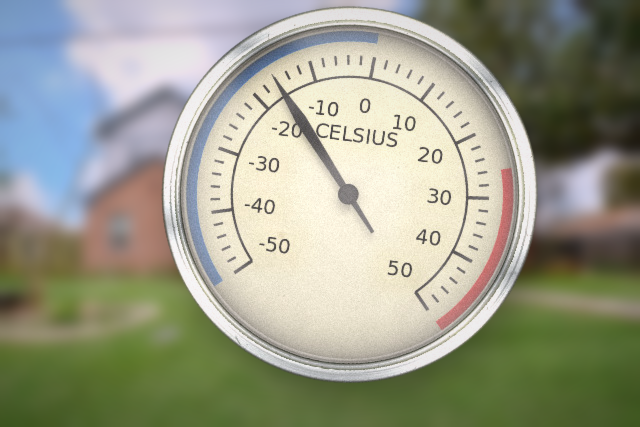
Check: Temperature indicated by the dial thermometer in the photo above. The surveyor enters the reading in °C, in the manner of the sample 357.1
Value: -16
